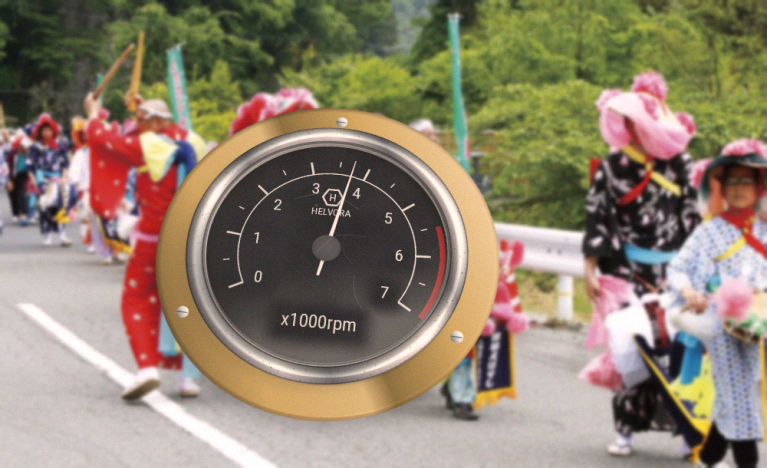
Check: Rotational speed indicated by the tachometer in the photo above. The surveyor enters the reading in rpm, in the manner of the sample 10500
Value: 3750
